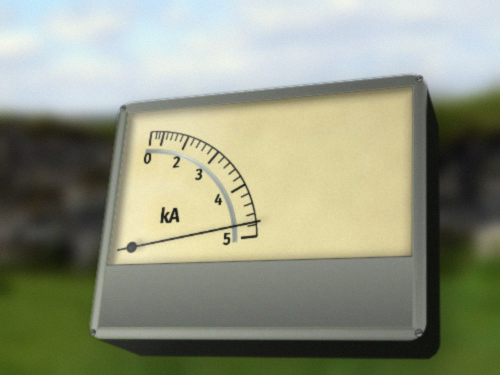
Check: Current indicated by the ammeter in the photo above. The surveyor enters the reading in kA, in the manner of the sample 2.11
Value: 4.8
